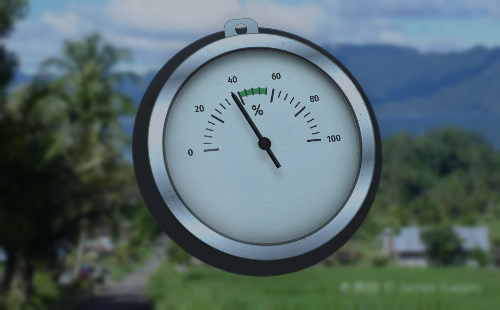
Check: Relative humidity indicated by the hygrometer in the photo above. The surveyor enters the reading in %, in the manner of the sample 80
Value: 36
